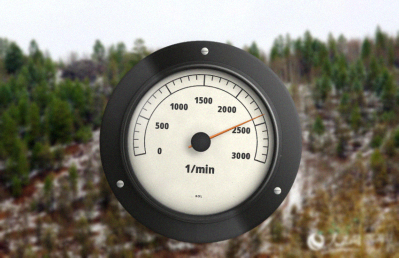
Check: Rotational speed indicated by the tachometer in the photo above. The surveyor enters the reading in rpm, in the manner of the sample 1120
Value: 2400
